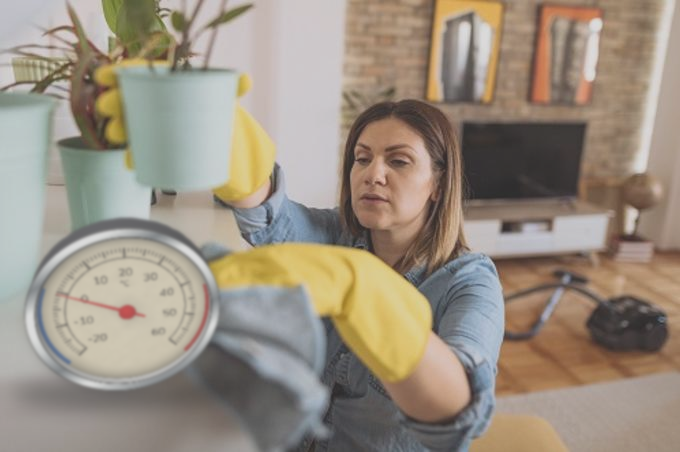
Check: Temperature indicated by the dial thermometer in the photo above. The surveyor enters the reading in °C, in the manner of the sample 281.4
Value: 0
